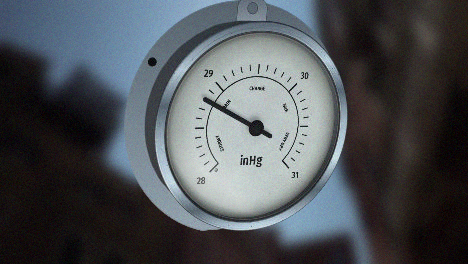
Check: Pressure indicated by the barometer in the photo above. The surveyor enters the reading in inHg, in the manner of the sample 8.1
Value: 28.8
